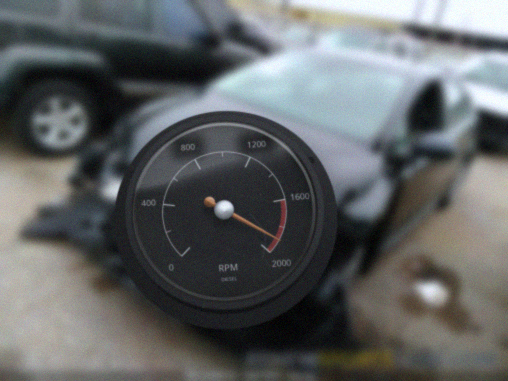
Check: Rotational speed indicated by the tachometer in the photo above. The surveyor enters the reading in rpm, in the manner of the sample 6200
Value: 1900
